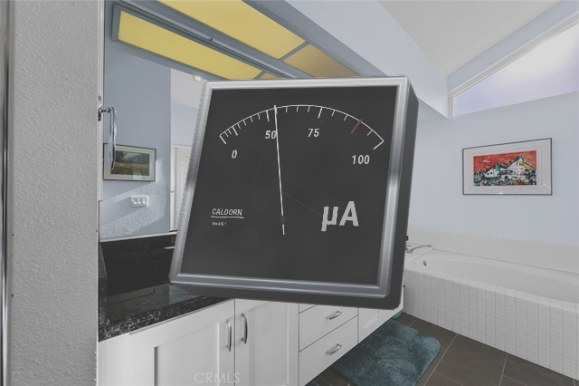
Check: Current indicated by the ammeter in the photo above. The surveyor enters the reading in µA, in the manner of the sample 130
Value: 55
